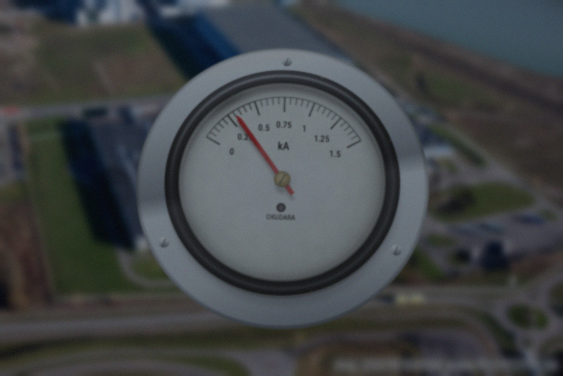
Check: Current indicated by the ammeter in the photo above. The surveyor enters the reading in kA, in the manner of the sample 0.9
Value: 0.3
